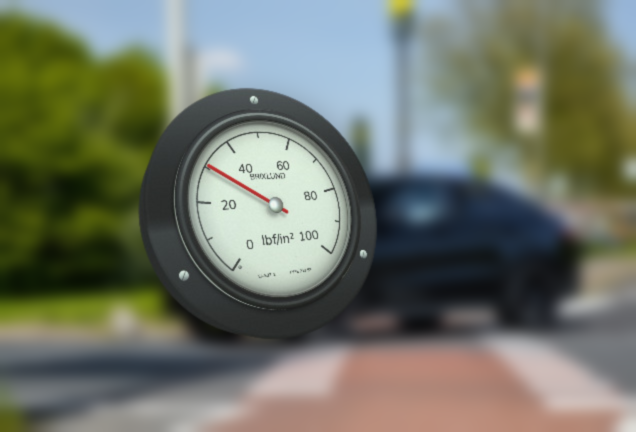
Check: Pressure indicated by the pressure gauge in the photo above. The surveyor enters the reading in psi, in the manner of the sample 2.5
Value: 30
